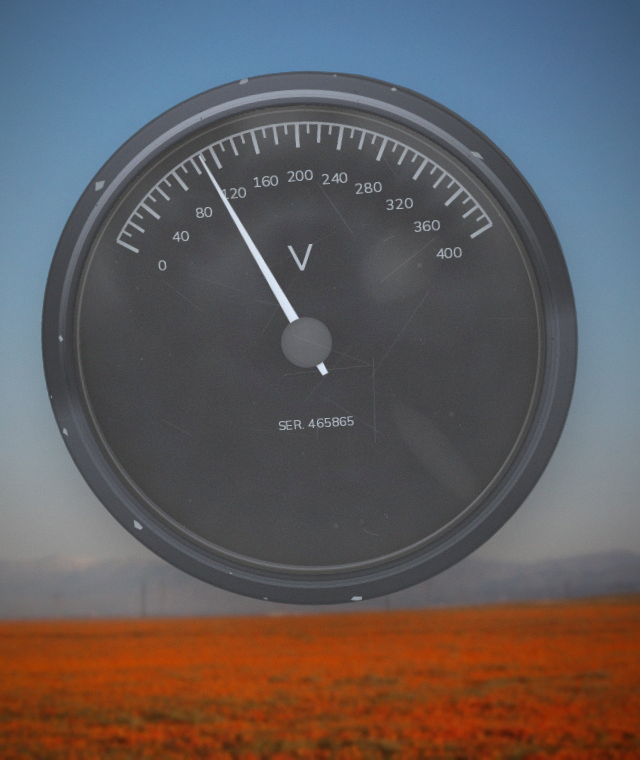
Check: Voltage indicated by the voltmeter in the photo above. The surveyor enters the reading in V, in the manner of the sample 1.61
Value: 110
